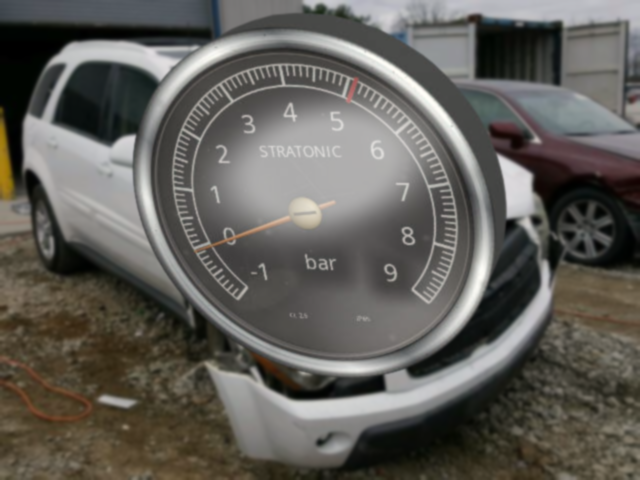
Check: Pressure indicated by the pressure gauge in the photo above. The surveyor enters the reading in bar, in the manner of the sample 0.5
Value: 0
